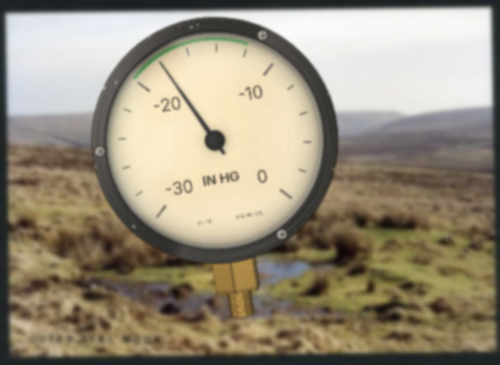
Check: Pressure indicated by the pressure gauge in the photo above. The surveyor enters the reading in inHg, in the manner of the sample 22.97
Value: -18
